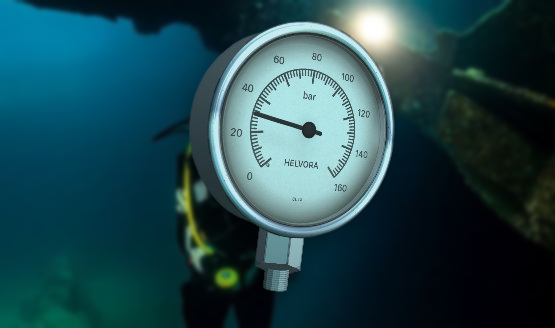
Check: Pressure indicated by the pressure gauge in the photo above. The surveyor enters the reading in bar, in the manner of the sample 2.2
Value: 30
